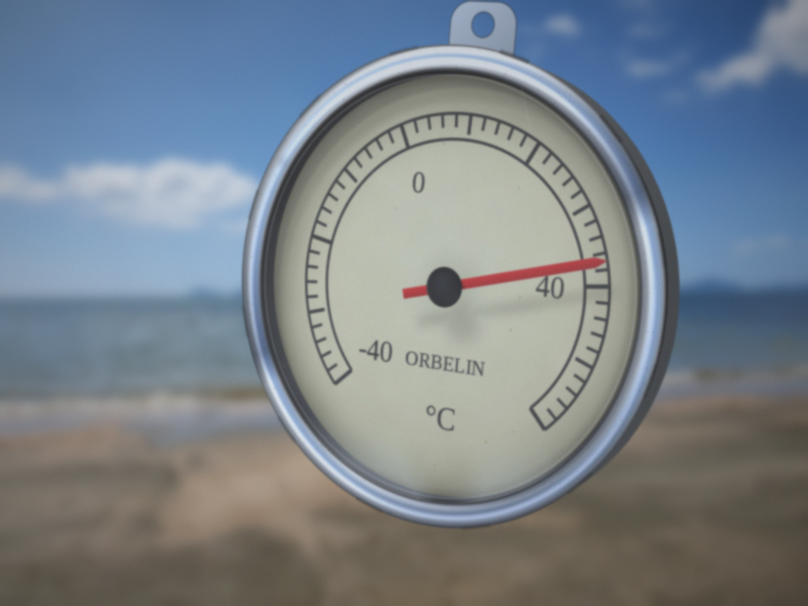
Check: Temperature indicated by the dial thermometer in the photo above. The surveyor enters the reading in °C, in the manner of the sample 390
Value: 37
